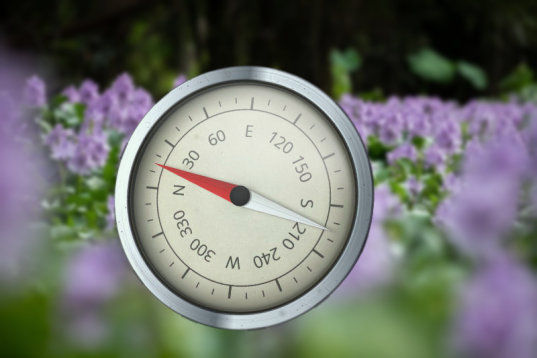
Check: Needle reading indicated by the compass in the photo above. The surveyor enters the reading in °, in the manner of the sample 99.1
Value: 15
